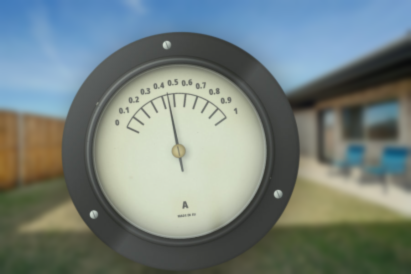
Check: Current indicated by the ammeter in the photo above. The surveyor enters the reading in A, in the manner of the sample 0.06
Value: 0.45
